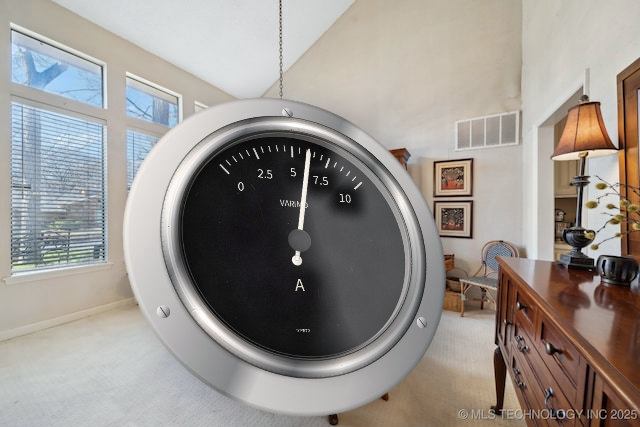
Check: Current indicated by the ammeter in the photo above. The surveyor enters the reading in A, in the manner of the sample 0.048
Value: 6
